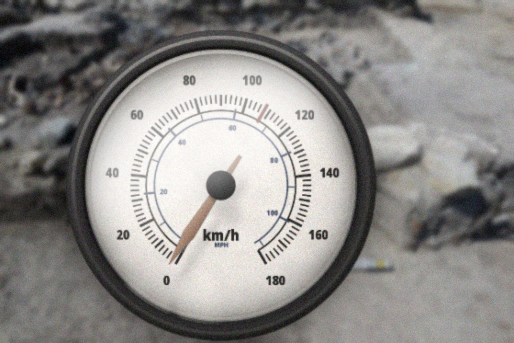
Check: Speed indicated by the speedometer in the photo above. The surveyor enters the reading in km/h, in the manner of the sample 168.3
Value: 2
